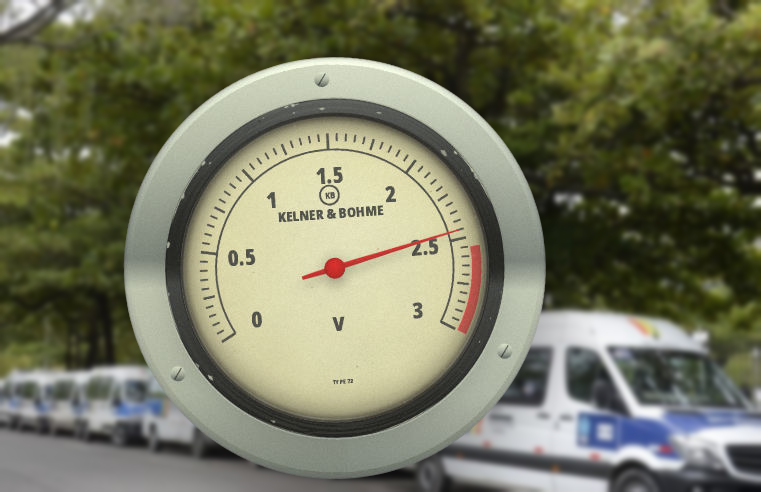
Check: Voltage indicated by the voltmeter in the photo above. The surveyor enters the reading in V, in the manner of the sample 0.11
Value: 2.45
